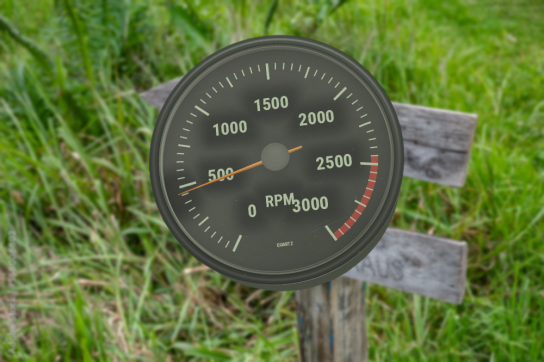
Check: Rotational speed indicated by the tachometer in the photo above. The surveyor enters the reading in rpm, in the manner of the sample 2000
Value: 450
